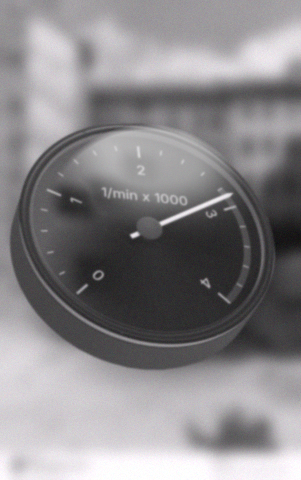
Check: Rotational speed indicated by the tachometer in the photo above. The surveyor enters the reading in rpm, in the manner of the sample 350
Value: 2900
